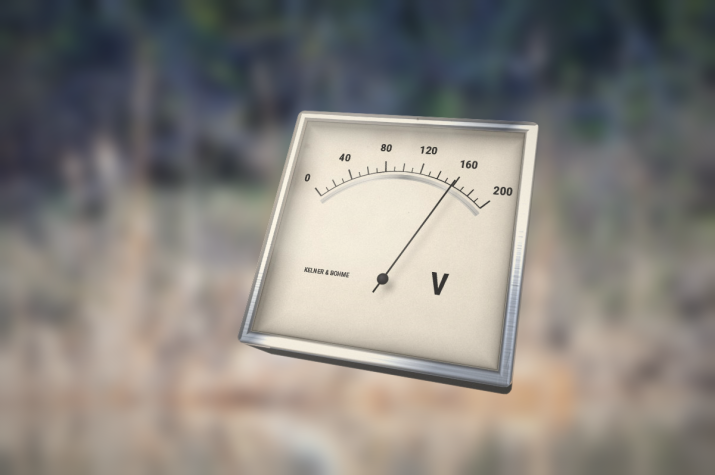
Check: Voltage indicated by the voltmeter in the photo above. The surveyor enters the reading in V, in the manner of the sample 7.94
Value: 160
